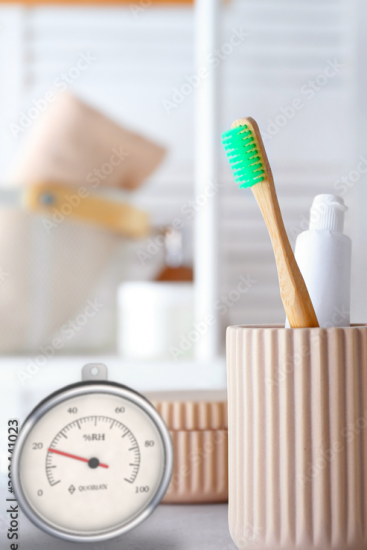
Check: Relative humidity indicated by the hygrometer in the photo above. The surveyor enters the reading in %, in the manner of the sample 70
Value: 20
